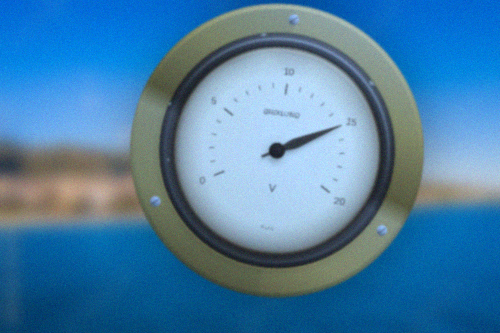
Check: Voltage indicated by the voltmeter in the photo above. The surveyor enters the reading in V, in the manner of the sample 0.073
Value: 15
